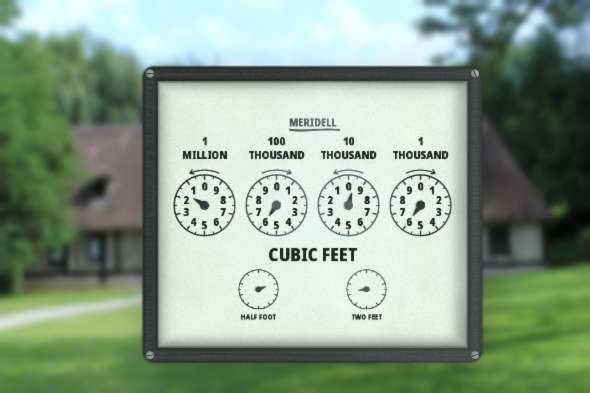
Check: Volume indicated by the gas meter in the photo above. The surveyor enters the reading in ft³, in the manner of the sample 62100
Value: 159600
